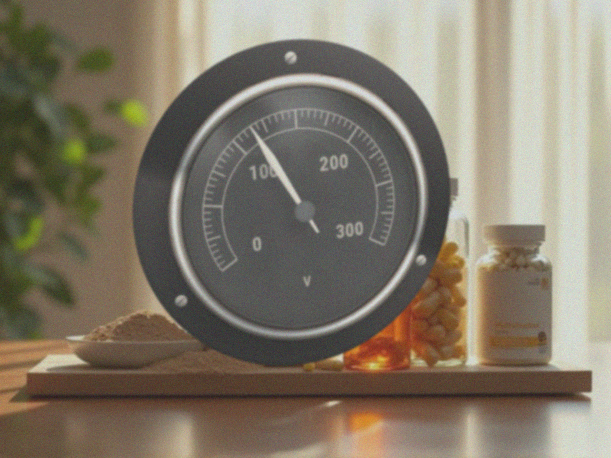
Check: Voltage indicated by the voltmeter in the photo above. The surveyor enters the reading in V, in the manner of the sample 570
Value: 115
